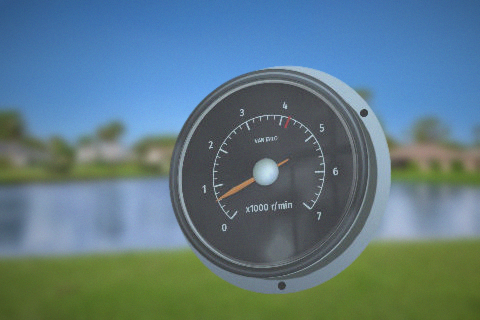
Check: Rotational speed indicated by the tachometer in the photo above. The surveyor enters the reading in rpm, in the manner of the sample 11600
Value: 600
